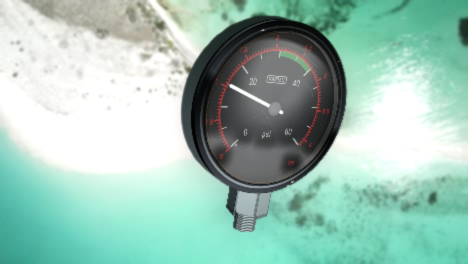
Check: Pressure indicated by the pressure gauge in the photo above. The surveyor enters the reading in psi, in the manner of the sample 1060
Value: 15
